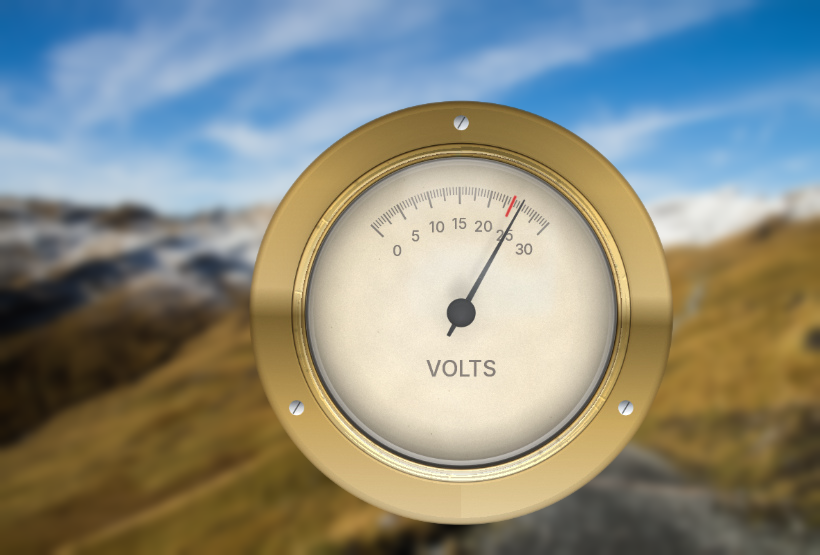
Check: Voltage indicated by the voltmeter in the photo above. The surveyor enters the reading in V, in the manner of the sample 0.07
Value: 25
